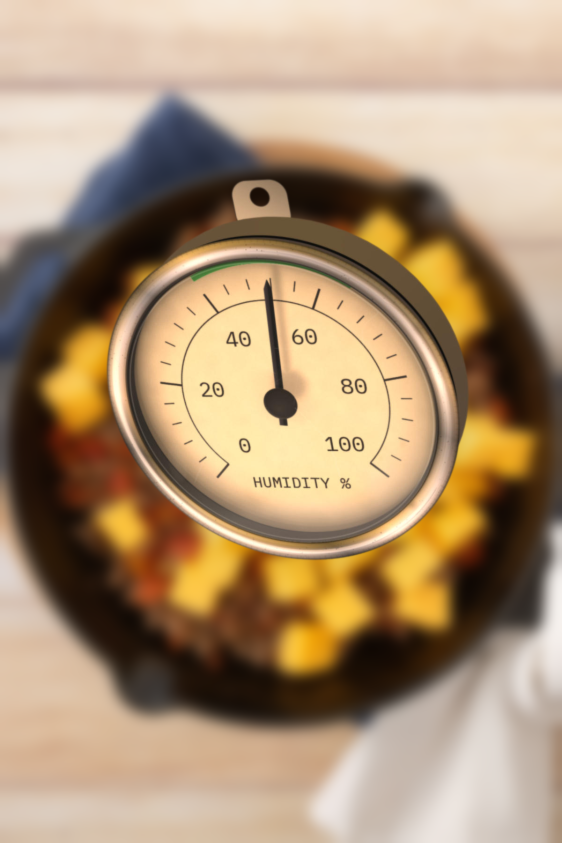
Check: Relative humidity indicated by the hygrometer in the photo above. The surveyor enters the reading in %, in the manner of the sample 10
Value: 52
